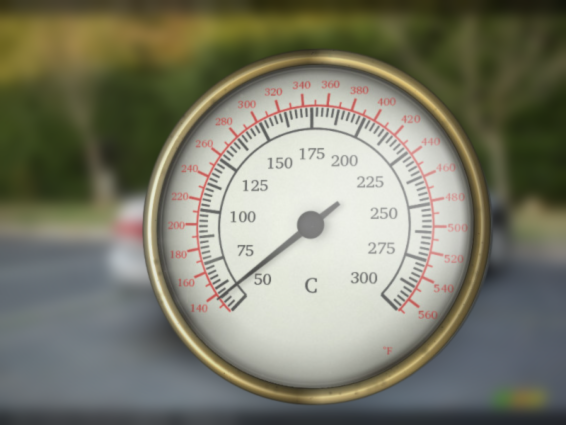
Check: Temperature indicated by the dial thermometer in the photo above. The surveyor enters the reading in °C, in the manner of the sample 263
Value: 57.5
